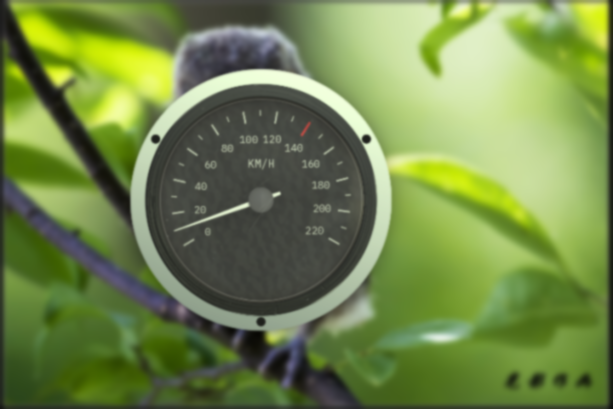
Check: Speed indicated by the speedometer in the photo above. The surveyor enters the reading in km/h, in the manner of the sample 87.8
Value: 10
